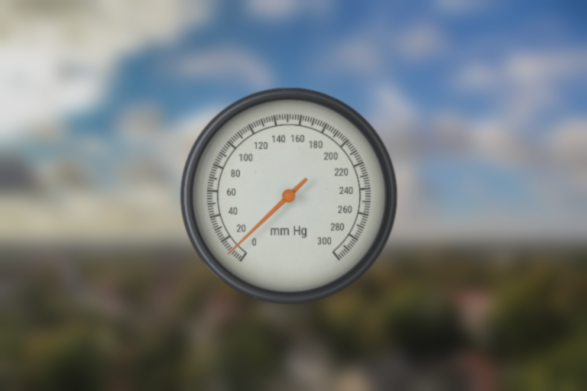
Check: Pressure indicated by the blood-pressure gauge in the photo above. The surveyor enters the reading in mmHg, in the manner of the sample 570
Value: 10
